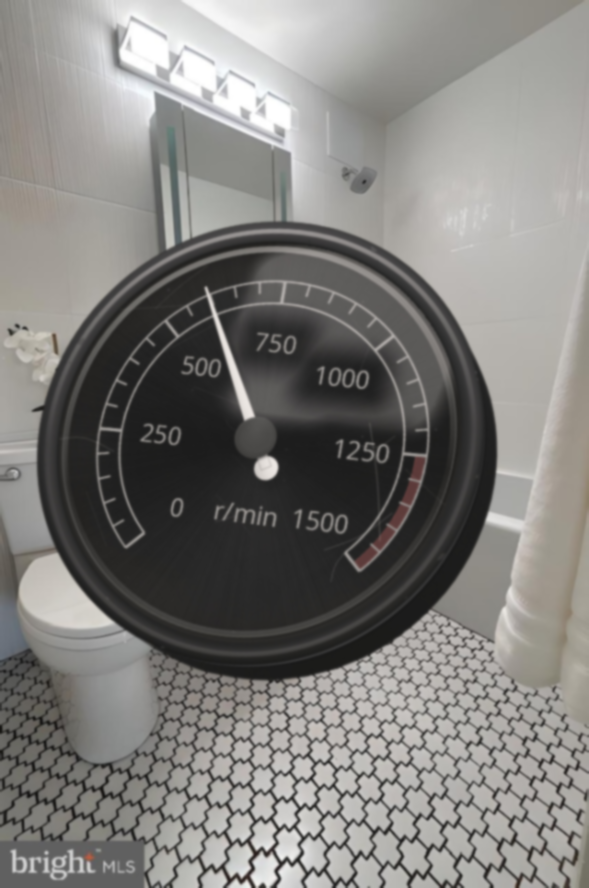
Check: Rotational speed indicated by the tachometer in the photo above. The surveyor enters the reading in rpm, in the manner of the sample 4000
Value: 600
